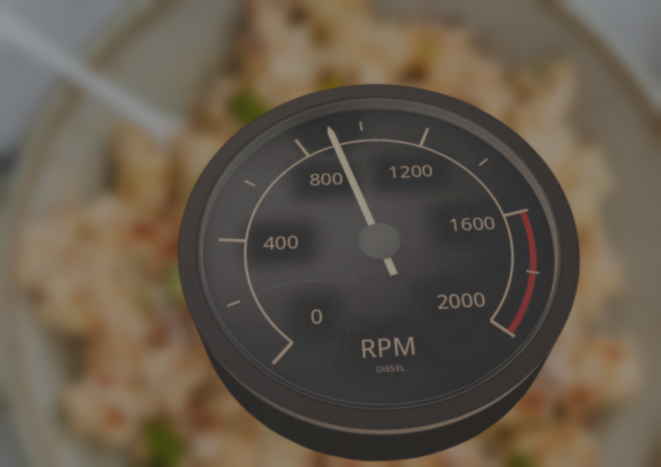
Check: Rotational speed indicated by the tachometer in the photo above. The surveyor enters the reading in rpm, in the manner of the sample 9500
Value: 900
